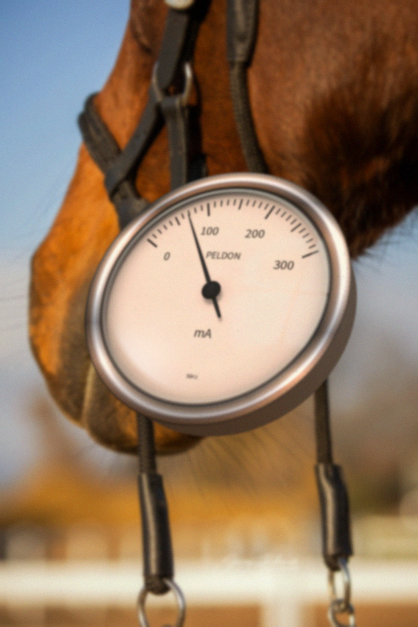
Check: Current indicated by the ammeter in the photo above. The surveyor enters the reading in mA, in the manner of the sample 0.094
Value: 70
